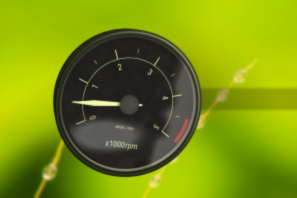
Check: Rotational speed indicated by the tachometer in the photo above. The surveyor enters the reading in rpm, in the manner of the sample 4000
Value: 500
